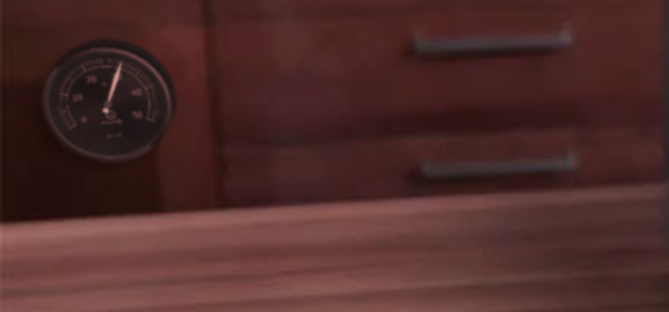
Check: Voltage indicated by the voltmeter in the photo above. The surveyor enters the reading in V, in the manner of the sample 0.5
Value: 30
